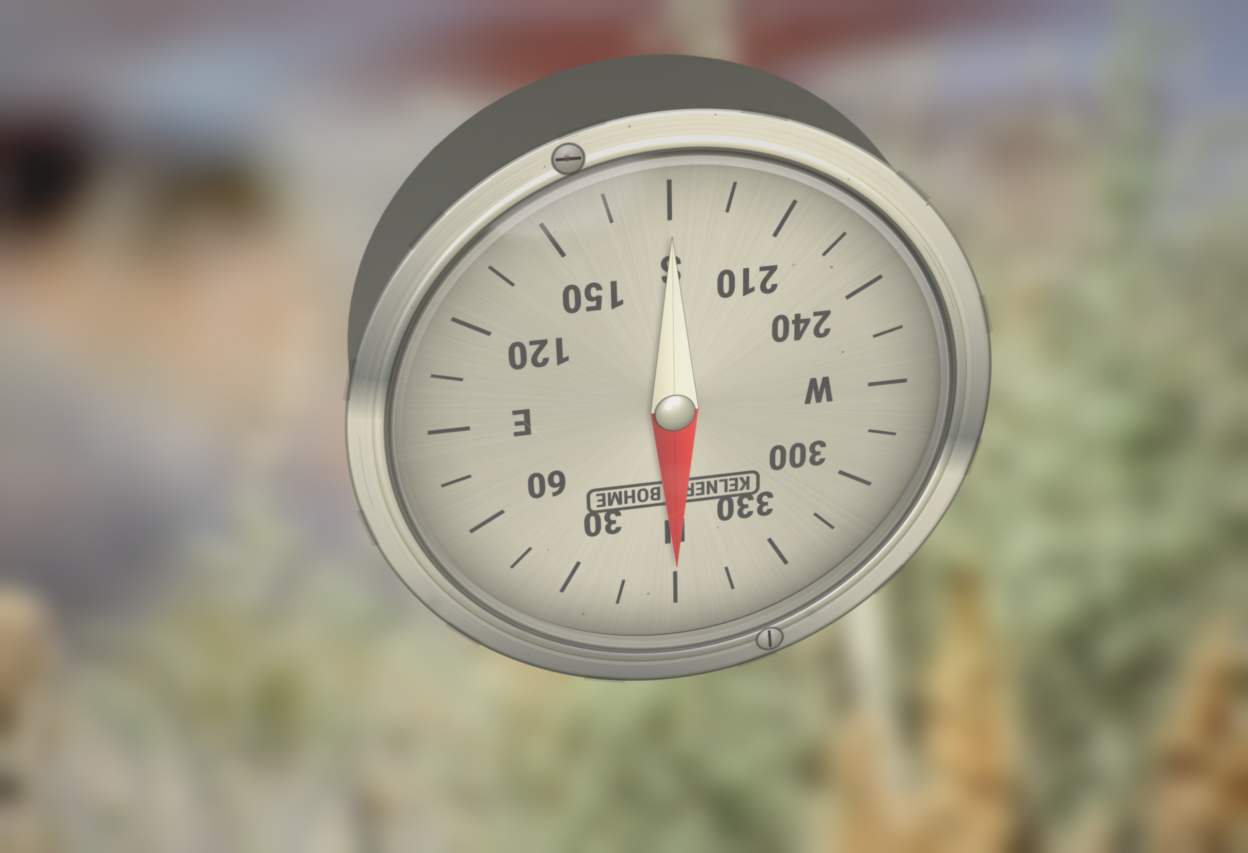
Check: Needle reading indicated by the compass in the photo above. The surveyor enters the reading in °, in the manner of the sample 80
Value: 0
